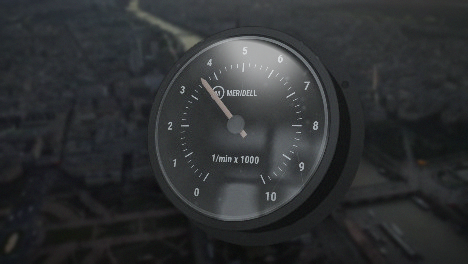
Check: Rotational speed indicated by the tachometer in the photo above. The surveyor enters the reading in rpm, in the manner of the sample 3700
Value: 3600
